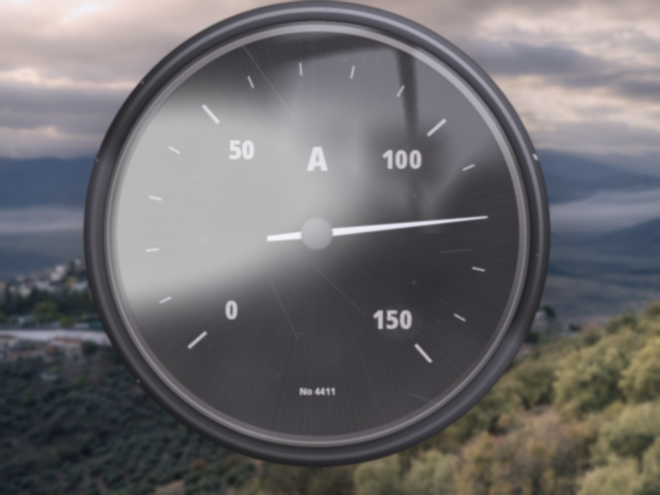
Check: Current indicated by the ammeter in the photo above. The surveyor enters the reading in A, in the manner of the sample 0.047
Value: 120
